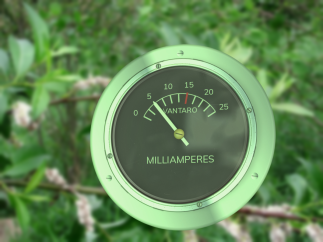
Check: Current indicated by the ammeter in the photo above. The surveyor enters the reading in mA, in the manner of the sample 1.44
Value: 5
